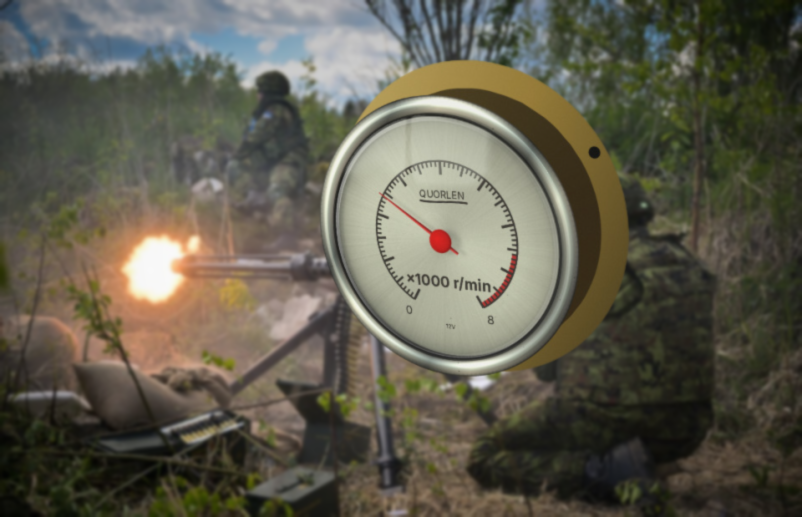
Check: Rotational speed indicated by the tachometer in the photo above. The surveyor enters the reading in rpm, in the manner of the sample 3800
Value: 2500
